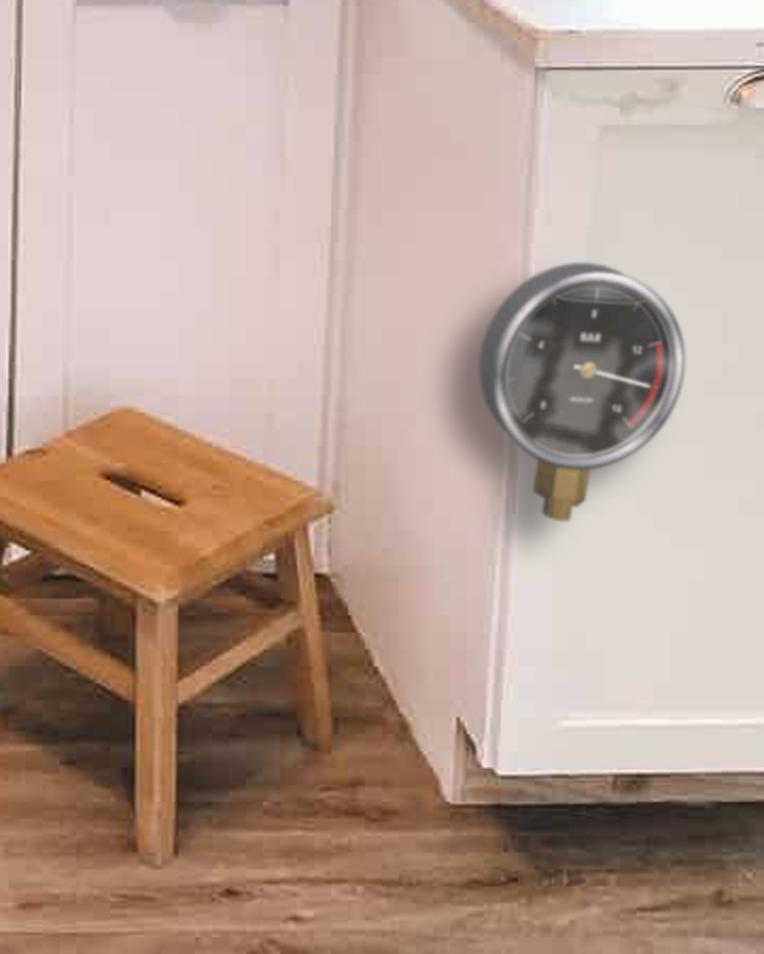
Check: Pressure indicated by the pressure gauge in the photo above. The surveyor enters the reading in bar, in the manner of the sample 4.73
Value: 14
